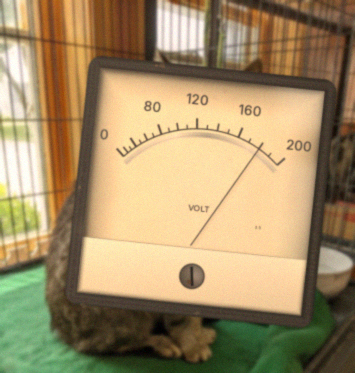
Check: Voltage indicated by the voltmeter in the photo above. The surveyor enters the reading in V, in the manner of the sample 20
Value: 180
